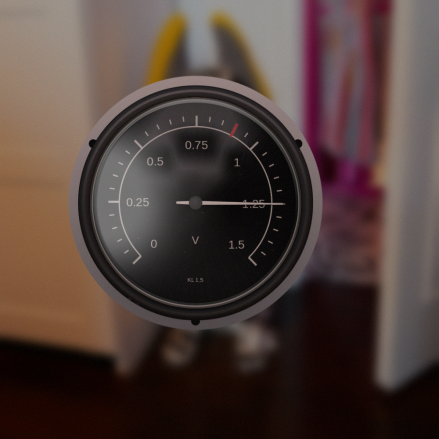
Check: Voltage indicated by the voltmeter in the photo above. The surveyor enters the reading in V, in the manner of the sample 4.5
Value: 1.25
